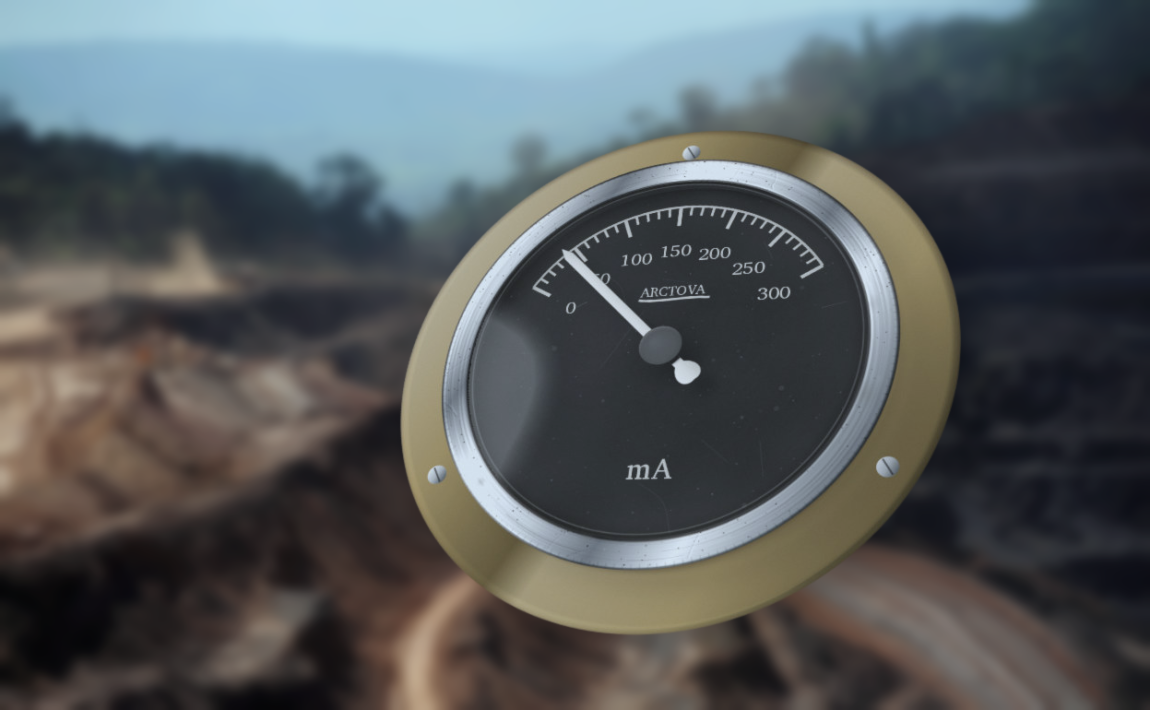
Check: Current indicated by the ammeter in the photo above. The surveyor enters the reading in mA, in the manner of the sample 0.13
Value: 40
